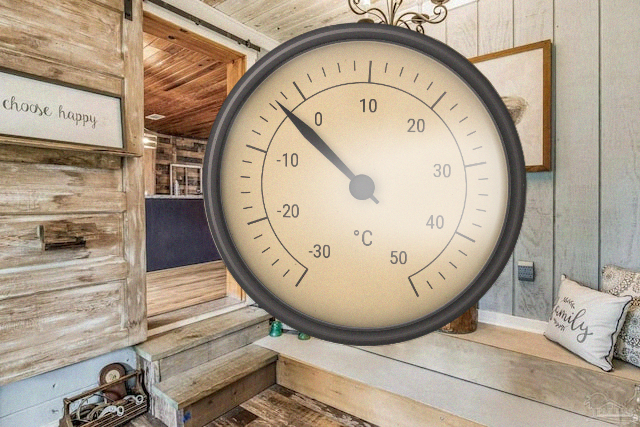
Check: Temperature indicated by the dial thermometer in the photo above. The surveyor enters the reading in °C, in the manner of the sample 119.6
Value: -3
